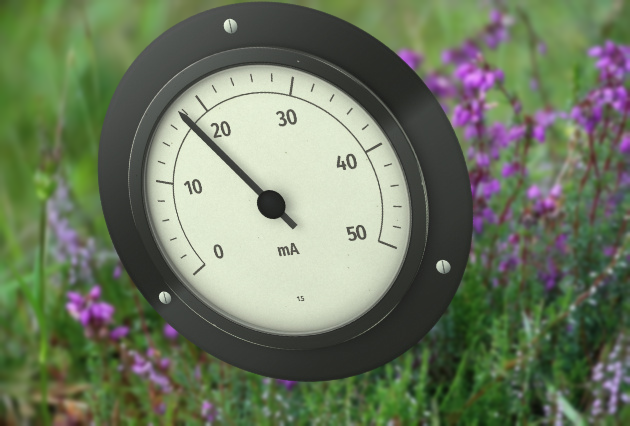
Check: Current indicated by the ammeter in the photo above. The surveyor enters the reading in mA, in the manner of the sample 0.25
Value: 18
